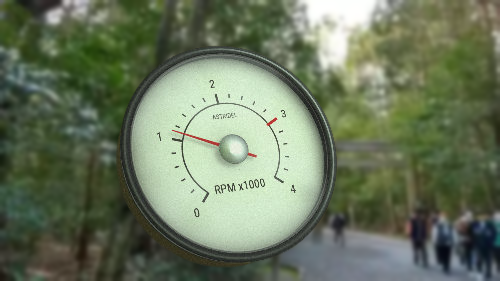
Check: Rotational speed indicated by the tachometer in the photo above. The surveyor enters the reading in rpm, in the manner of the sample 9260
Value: 1100
